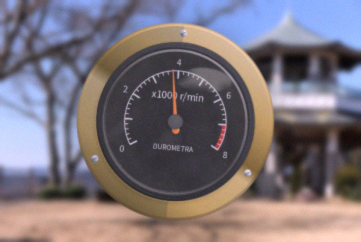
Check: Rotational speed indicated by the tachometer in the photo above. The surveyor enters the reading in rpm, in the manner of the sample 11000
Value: 3800
